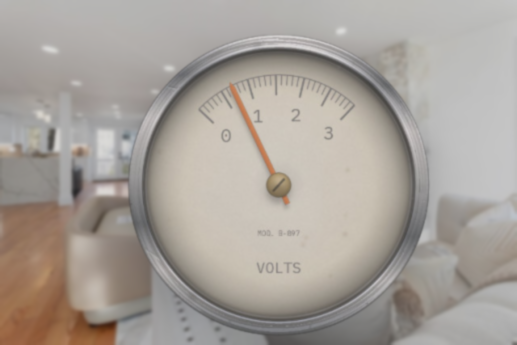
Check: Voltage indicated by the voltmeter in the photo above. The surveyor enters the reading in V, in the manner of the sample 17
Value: 0.7
